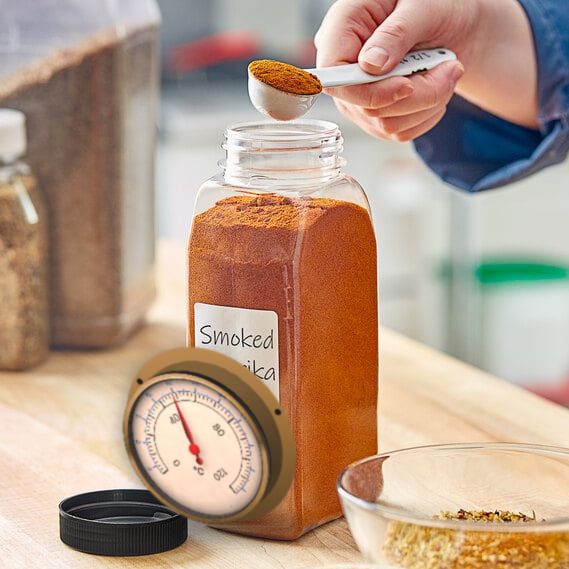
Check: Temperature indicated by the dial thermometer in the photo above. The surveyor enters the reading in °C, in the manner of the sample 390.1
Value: 50
